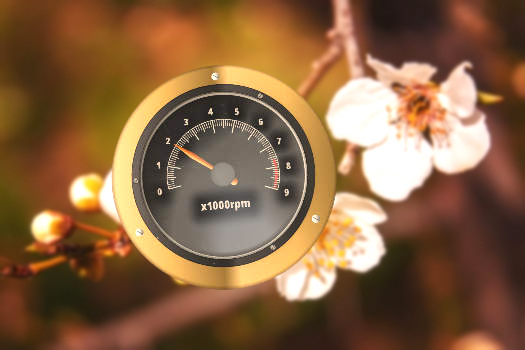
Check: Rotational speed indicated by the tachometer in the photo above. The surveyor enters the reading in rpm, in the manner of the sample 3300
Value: 2000
